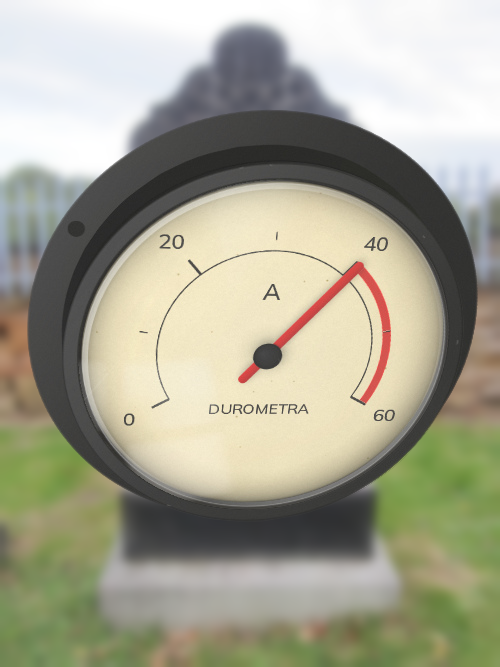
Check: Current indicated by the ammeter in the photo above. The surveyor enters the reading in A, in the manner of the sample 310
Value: 40
